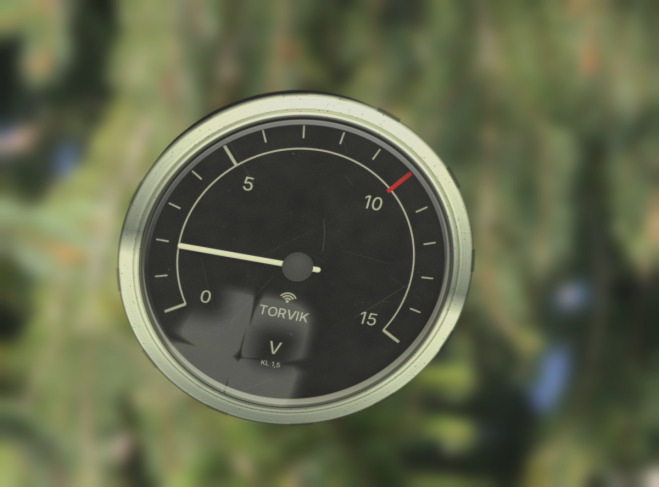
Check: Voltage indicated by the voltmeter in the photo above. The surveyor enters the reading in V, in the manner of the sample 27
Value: 2
